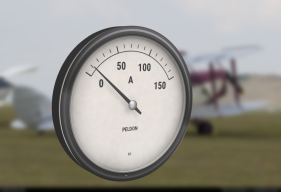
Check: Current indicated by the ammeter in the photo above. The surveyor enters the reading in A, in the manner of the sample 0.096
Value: 10
